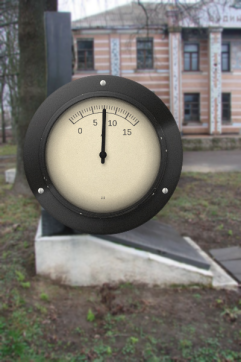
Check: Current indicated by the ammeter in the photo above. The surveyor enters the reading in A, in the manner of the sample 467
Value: 7.5
